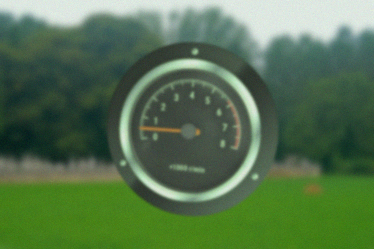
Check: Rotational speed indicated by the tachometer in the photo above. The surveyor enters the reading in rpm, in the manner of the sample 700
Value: 500
